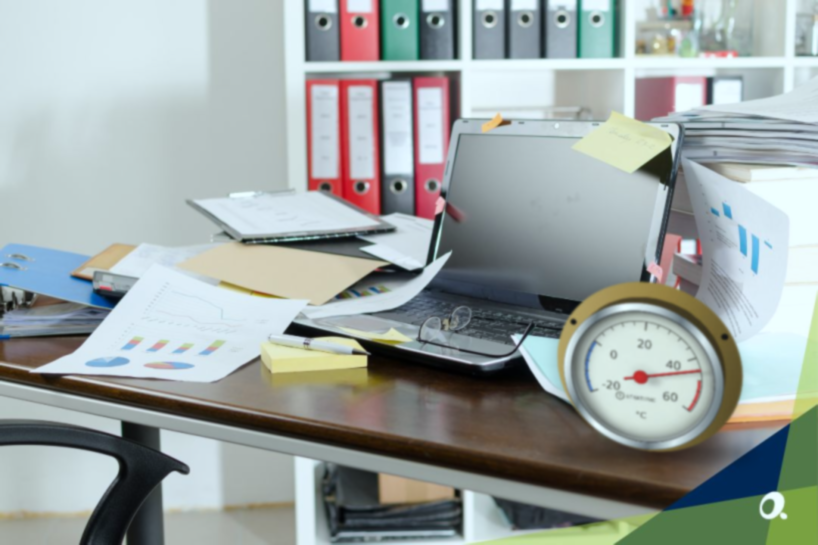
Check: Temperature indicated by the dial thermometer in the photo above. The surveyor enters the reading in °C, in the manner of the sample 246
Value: 44
